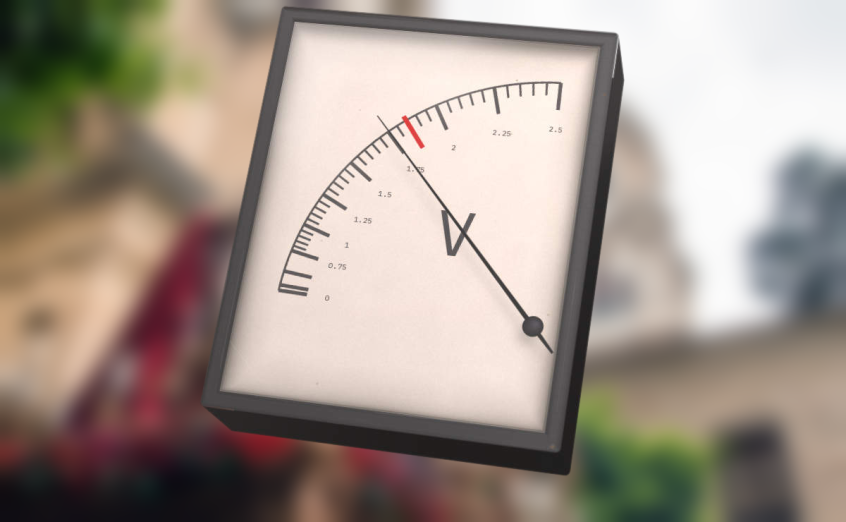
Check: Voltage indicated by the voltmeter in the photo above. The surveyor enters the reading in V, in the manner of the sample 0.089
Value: 1.75
